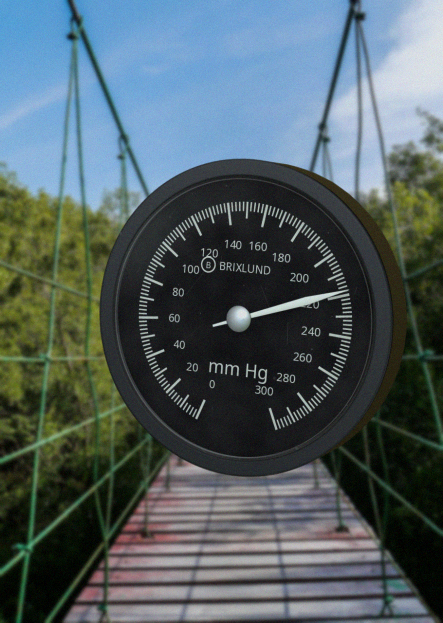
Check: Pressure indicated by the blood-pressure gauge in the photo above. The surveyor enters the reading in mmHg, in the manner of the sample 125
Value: 218
